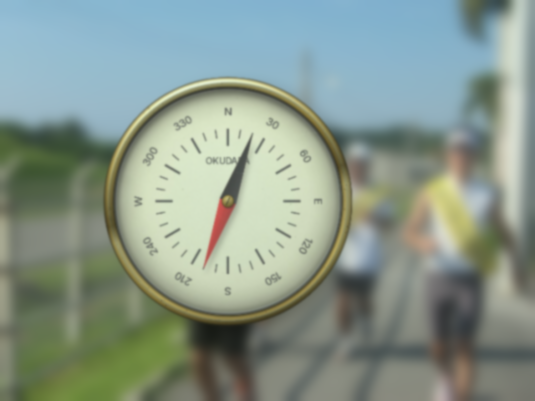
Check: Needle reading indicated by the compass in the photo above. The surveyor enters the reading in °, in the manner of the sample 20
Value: 200
